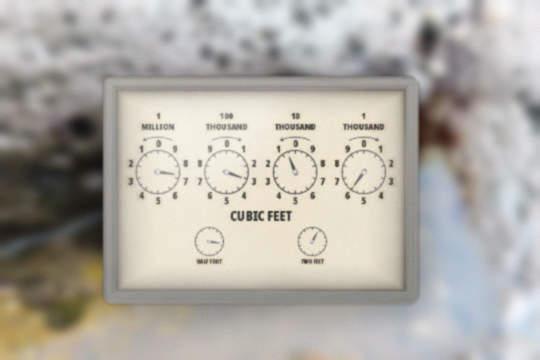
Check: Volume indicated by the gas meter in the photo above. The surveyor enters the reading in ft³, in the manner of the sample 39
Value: 730600
